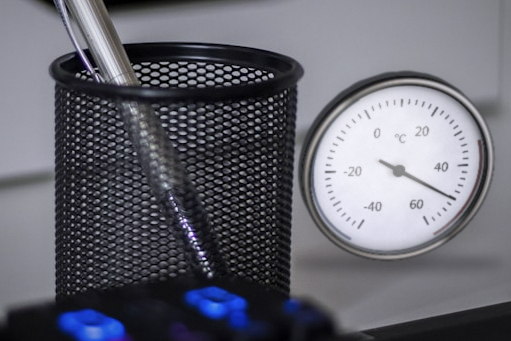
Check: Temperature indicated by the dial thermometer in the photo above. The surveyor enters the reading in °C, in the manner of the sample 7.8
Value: 50
